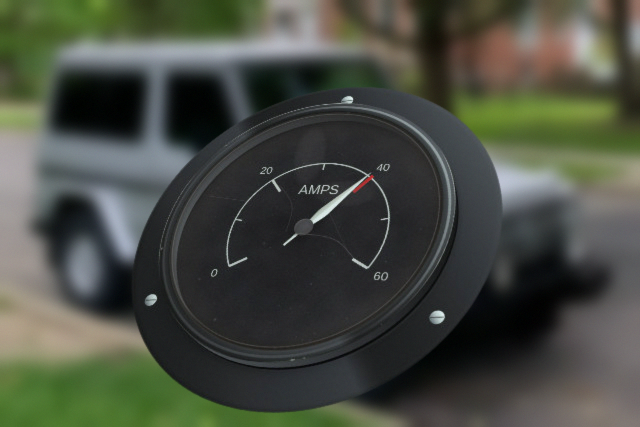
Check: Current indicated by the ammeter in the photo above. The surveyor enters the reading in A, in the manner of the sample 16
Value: 40
